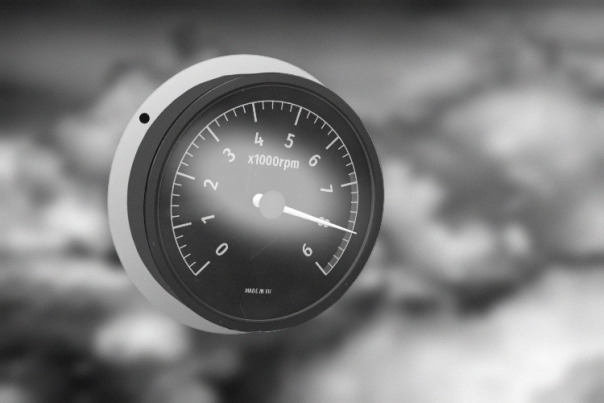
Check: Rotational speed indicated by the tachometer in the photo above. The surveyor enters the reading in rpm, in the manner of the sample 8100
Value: 8000
